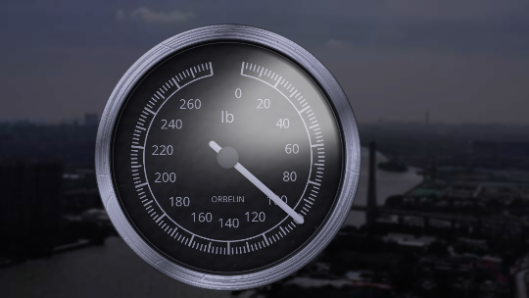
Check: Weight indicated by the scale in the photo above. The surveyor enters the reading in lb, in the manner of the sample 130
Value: 100
